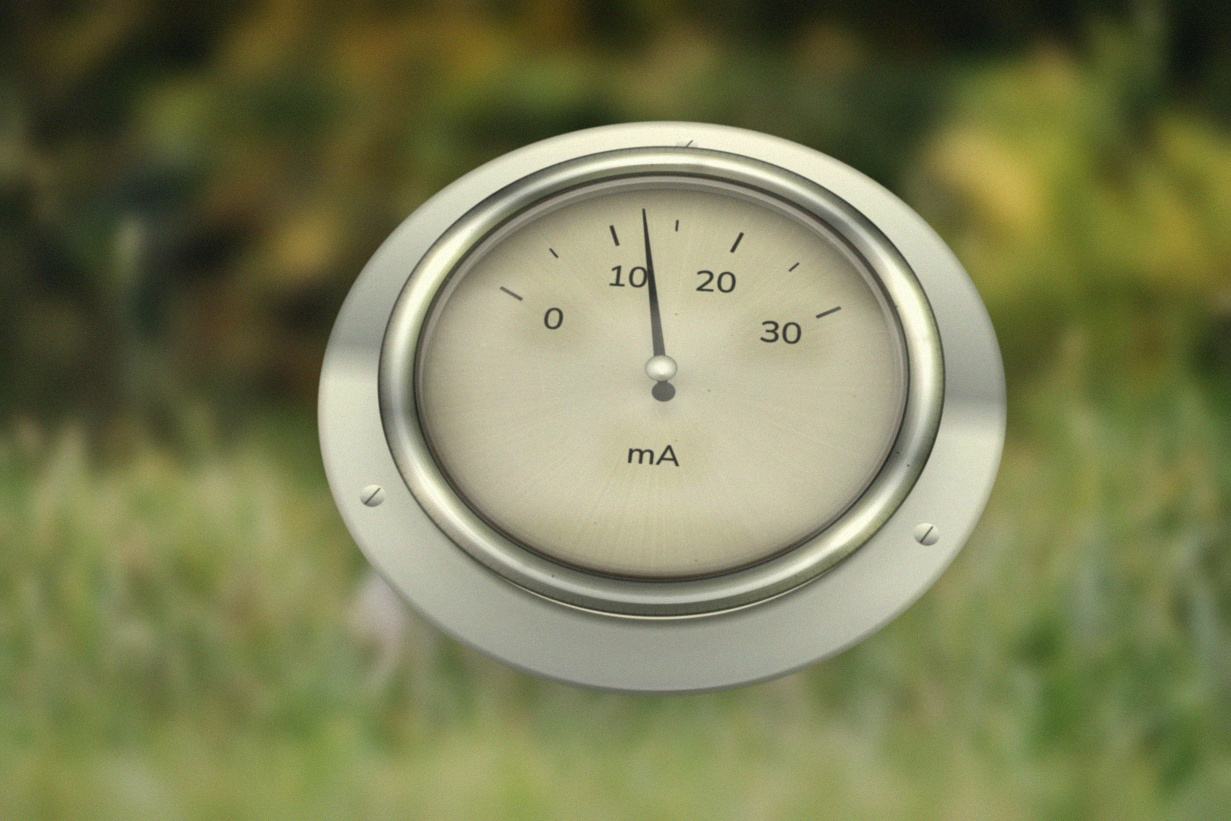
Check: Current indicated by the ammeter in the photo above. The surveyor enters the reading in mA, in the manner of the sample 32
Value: 12.5
